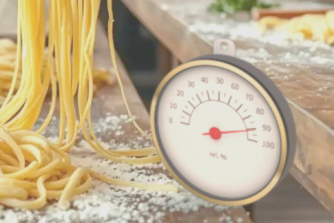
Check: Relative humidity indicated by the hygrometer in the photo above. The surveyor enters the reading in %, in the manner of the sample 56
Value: 90
